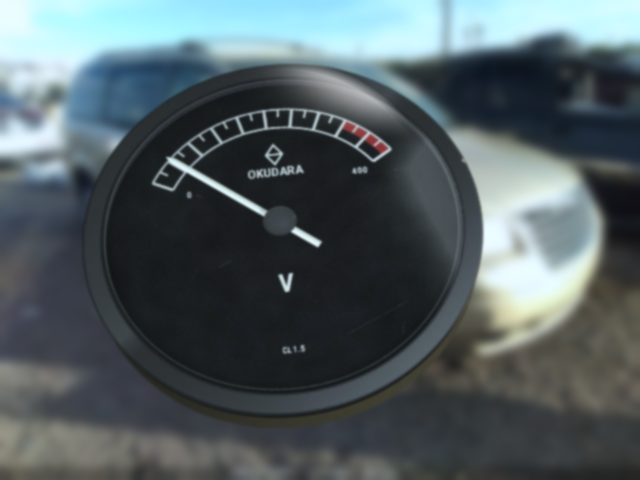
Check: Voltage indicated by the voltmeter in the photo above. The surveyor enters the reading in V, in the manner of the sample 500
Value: 40
